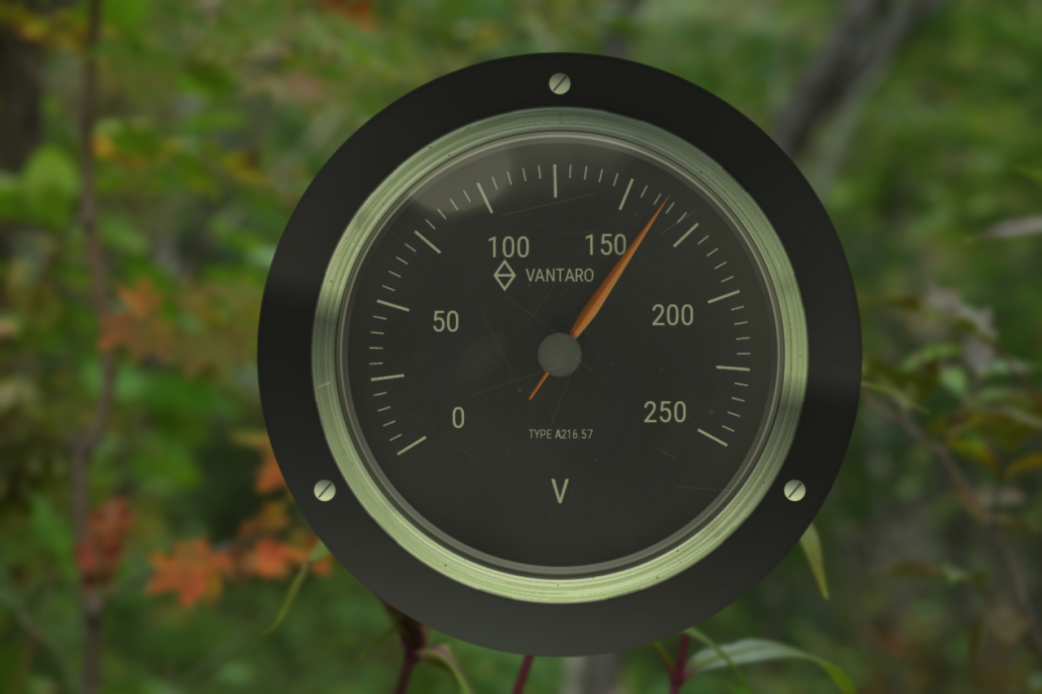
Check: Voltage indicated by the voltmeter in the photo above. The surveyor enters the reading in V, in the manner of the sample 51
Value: 162.5
